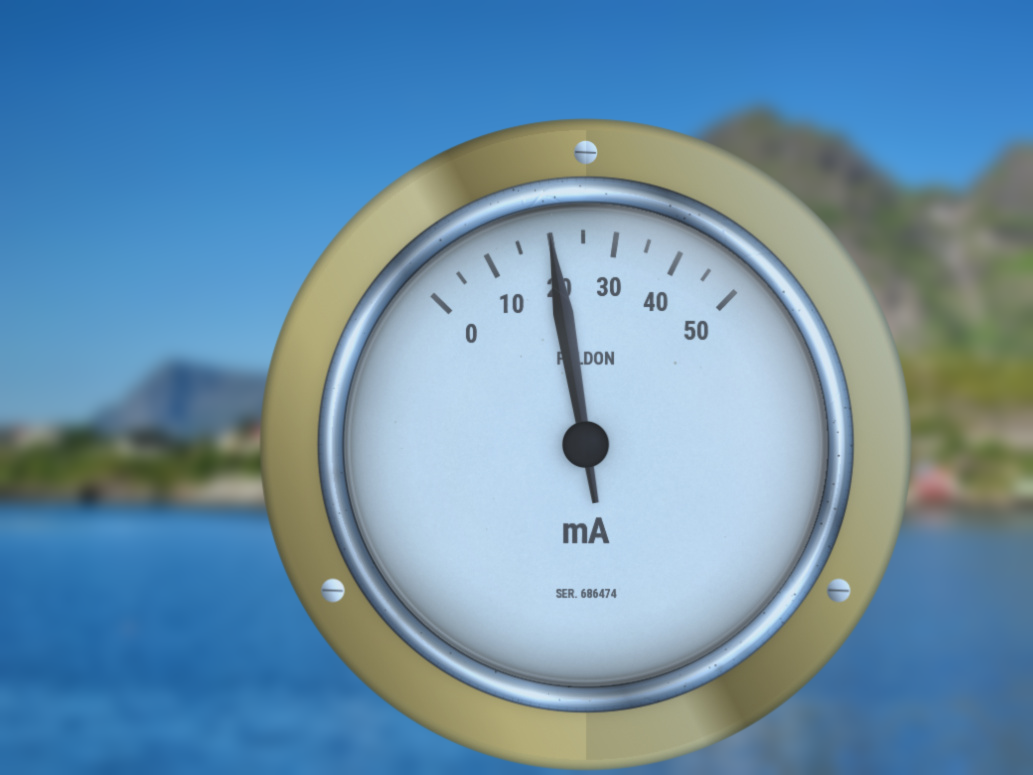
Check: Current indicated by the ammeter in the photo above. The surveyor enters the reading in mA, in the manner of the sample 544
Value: 20
